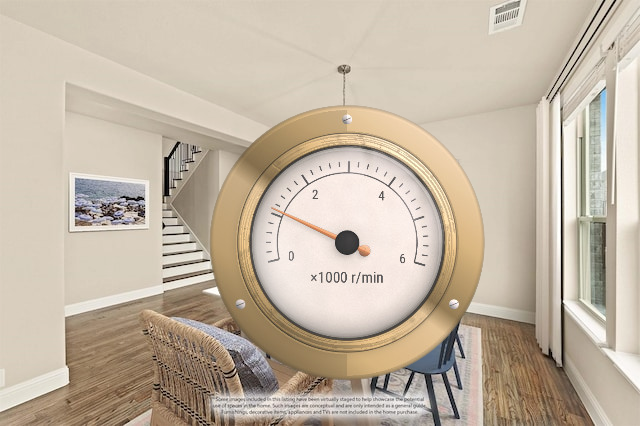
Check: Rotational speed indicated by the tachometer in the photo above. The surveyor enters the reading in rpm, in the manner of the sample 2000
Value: 1100
